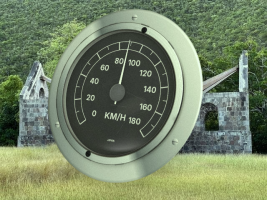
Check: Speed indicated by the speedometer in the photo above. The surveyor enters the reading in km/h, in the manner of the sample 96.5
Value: 90
